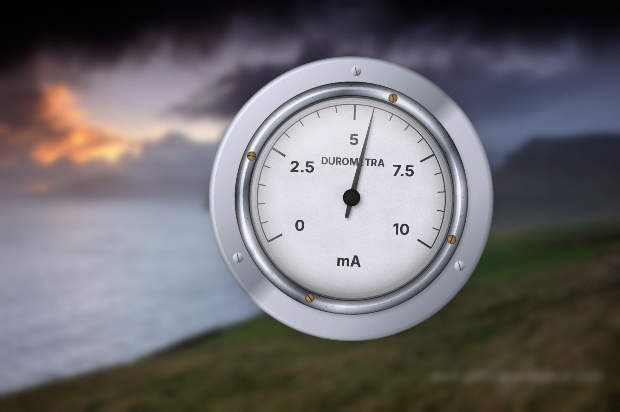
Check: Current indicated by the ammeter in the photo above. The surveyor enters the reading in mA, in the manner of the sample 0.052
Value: 5.5
